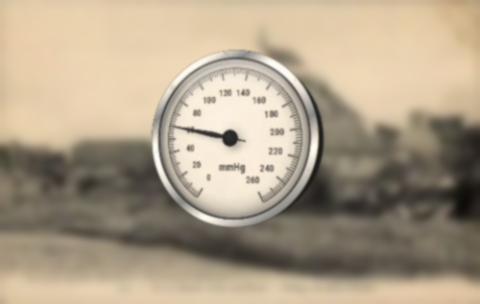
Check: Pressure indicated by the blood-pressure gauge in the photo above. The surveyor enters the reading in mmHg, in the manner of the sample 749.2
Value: 60
